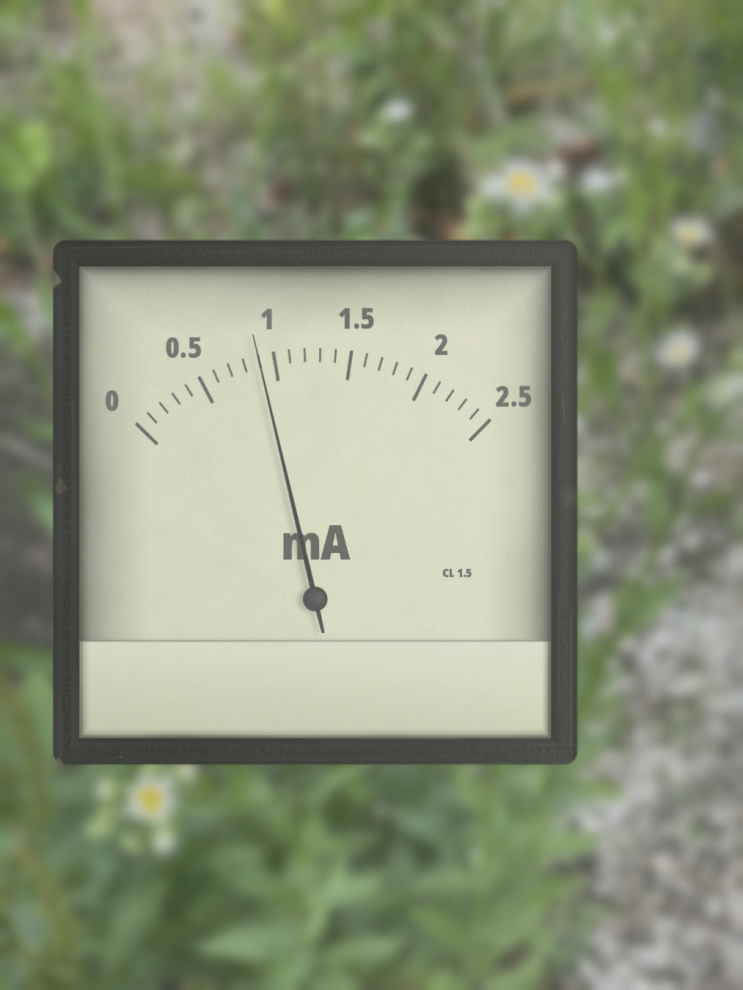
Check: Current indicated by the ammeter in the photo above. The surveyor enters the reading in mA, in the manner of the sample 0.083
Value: 0.9
